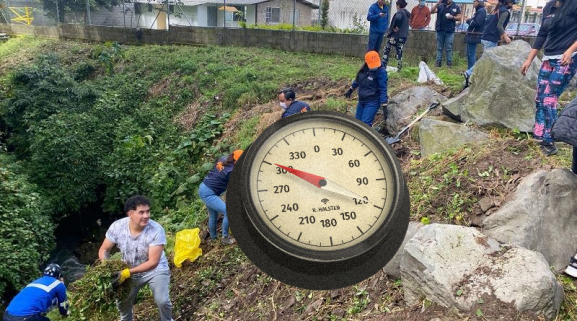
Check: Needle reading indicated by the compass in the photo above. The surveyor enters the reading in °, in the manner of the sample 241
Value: 300
